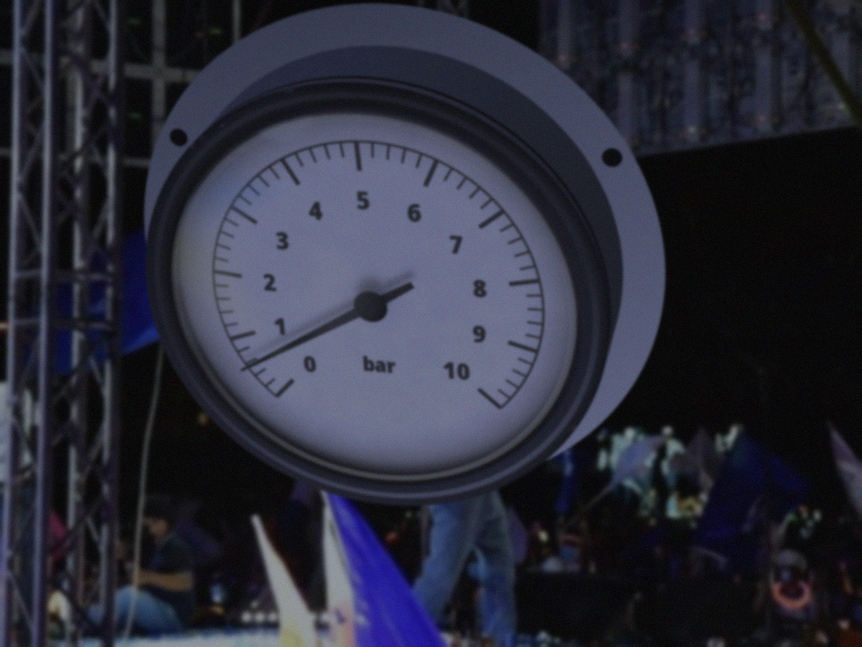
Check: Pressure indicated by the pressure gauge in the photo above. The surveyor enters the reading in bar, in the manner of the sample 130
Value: 0.6
